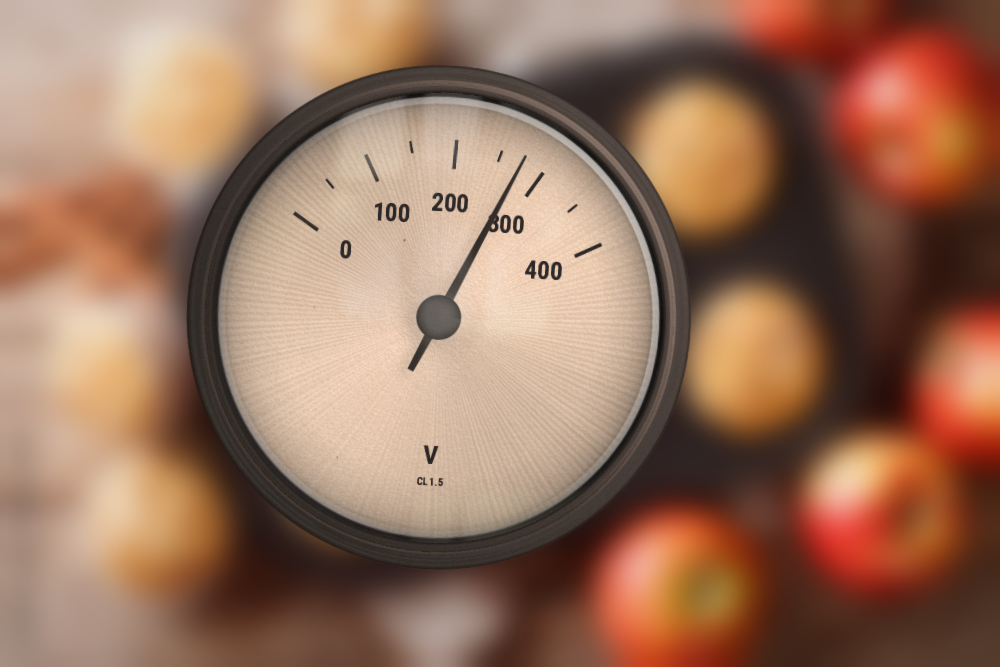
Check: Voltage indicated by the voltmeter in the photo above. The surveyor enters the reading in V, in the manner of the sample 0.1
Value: 275
